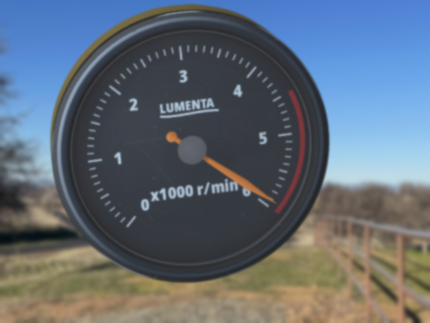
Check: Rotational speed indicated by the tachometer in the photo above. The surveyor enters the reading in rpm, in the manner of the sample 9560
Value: 5900
